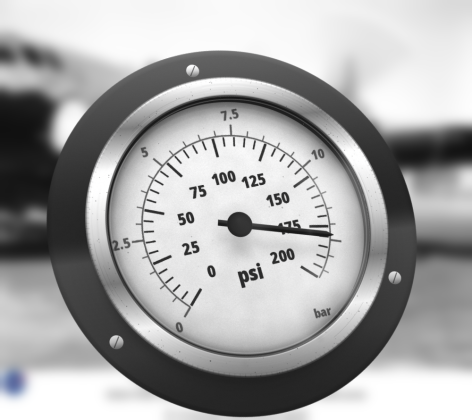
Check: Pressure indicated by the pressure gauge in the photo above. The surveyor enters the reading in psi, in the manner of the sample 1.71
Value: 180
